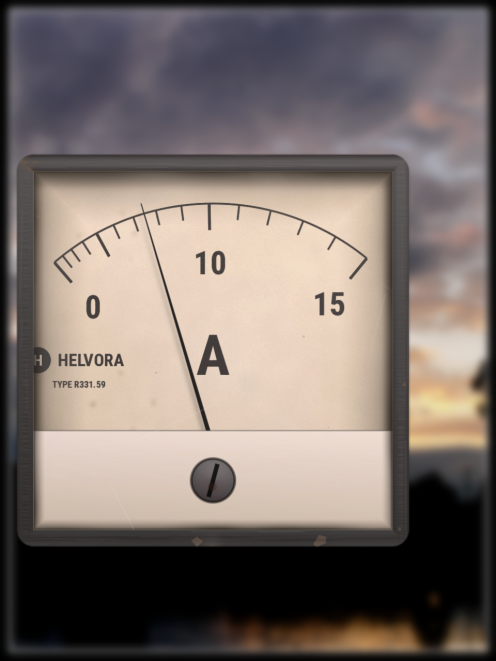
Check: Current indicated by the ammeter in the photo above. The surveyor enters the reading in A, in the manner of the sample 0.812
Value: 7.5
